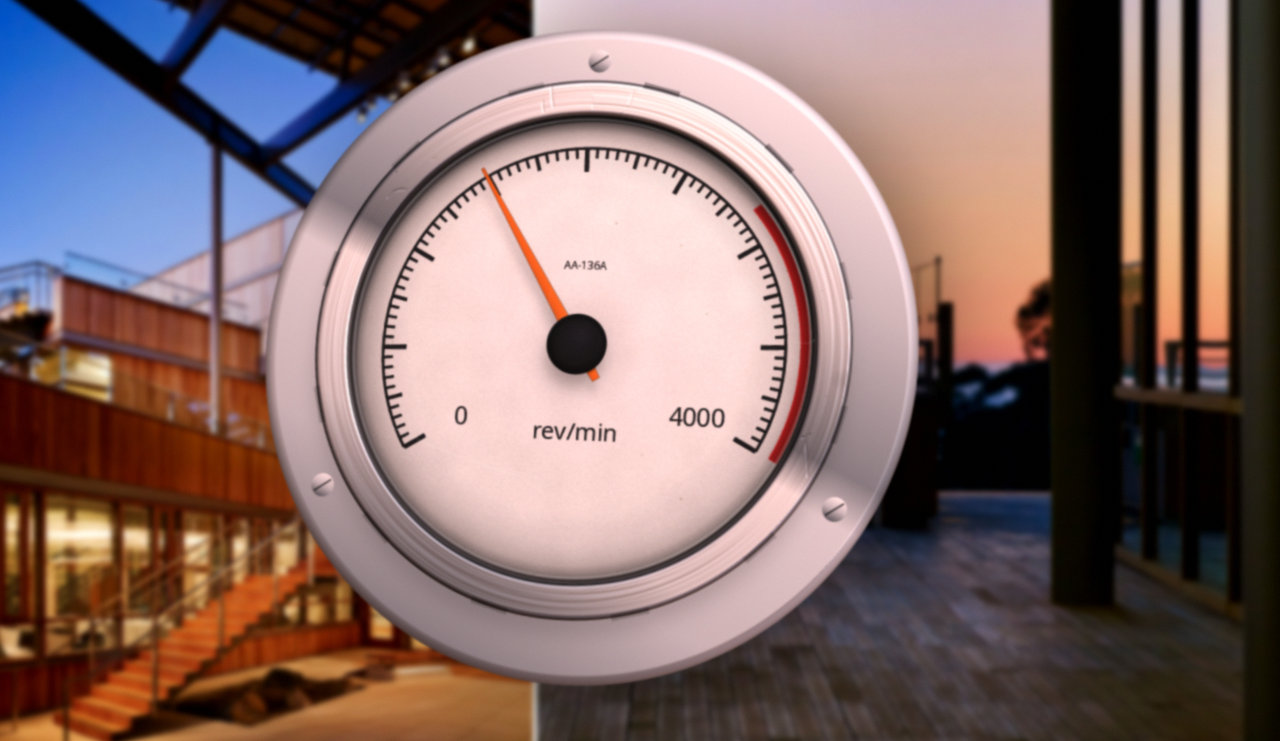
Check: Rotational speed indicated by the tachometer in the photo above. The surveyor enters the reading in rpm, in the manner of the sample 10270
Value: 1500
